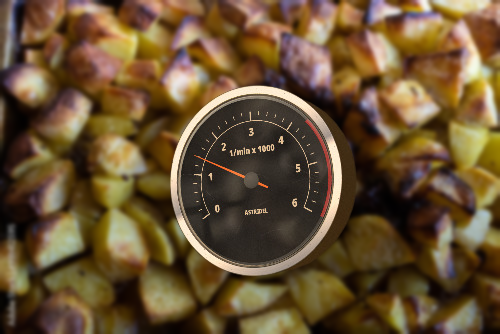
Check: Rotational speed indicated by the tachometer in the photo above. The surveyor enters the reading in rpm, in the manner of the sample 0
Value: 1400
